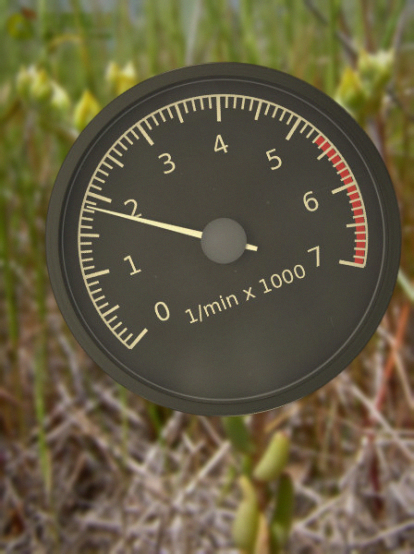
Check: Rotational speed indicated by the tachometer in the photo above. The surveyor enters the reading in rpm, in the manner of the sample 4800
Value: 1850
